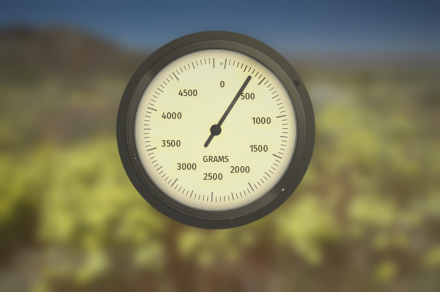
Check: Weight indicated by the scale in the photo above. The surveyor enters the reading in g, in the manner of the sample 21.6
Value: 350
